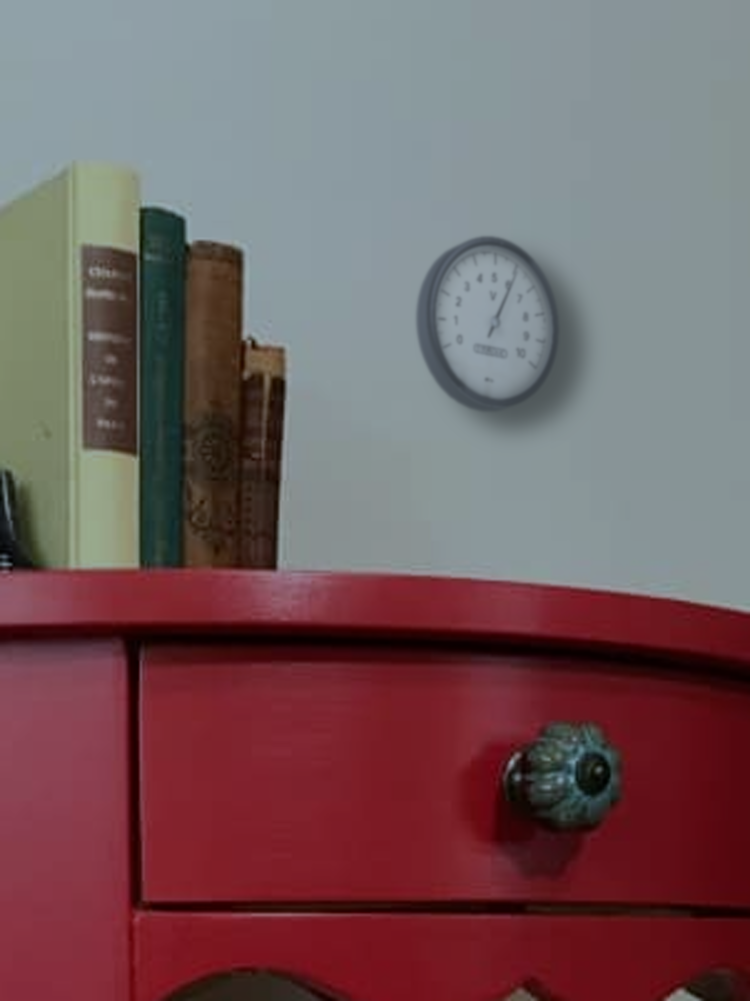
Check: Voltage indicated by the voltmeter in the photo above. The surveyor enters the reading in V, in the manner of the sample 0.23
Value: 6
